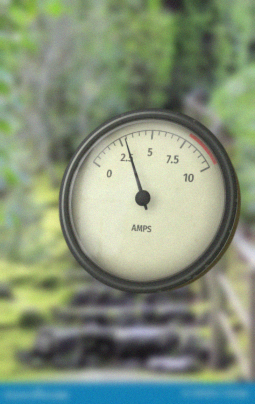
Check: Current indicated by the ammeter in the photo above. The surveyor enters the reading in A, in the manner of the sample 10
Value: 3
